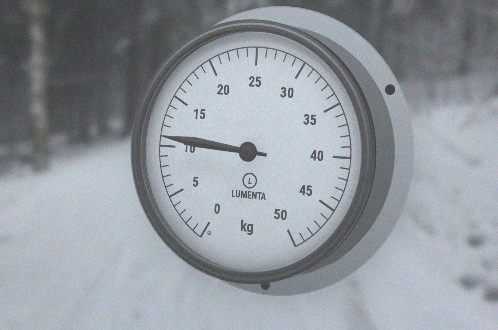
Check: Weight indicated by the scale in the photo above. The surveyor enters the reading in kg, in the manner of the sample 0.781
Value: 11
